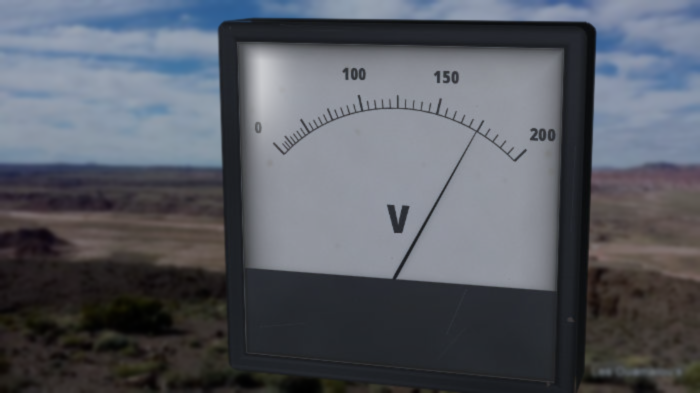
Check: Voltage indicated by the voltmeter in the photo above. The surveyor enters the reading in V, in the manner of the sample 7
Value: 175
